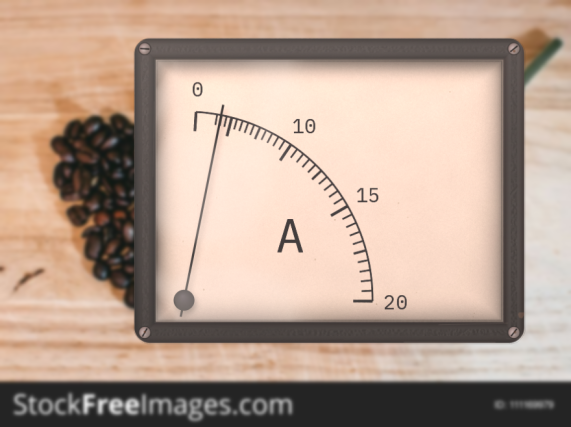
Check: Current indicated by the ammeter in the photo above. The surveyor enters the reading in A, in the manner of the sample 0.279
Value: 4
